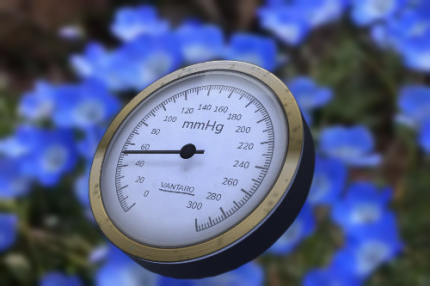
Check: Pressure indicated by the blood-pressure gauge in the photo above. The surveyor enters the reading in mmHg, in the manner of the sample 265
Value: 50
